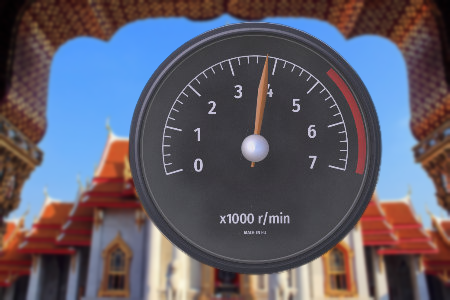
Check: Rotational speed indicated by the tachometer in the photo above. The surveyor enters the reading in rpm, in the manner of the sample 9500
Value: 3800
